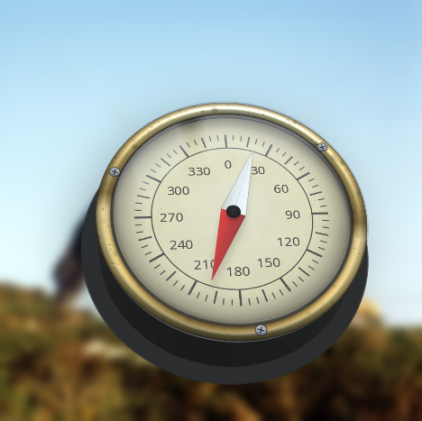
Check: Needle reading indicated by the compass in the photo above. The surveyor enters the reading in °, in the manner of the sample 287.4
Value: 200
